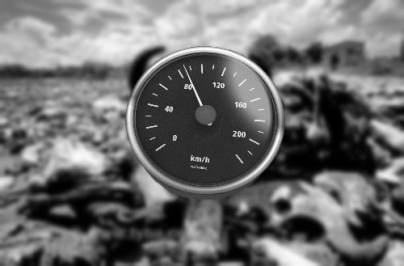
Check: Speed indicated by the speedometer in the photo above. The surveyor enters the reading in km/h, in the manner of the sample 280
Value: 85
